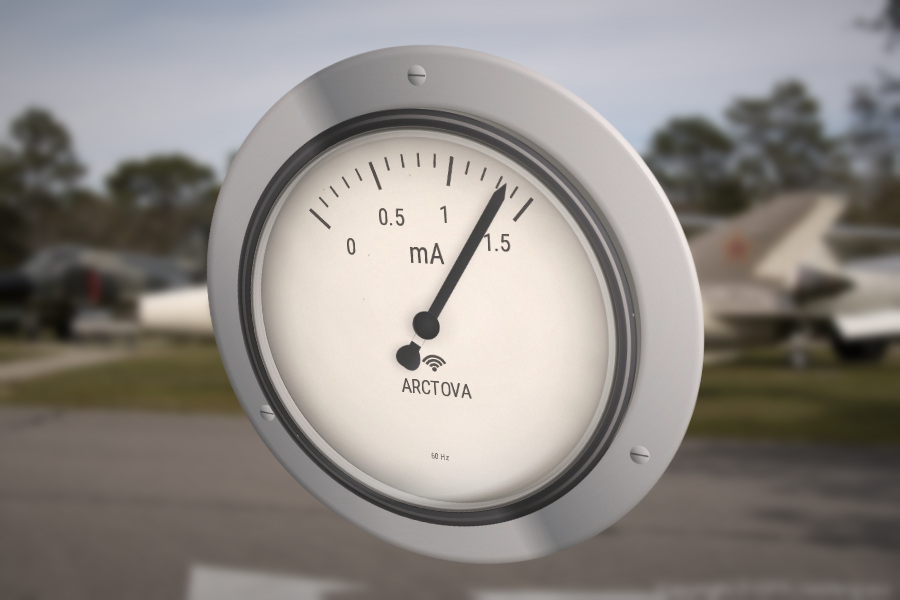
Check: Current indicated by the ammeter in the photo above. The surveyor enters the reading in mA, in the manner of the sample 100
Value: 1.35
